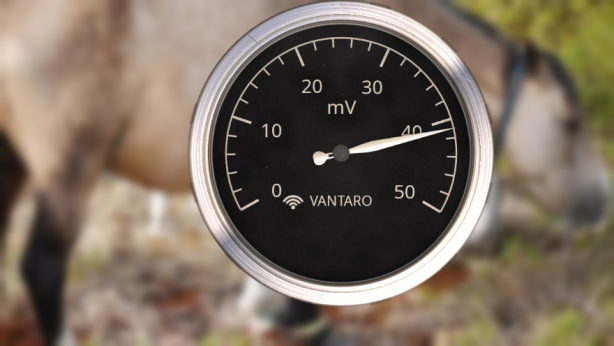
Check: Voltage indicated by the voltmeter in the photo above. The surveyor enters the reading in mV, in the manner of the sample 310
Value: 41
